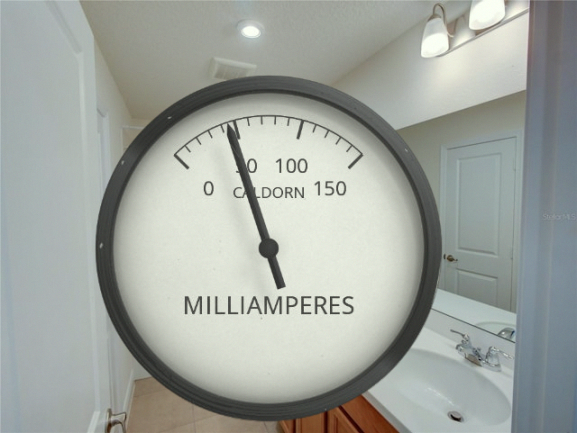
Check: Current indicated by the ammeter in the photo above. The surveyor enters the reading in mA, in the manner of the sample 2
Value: 45
